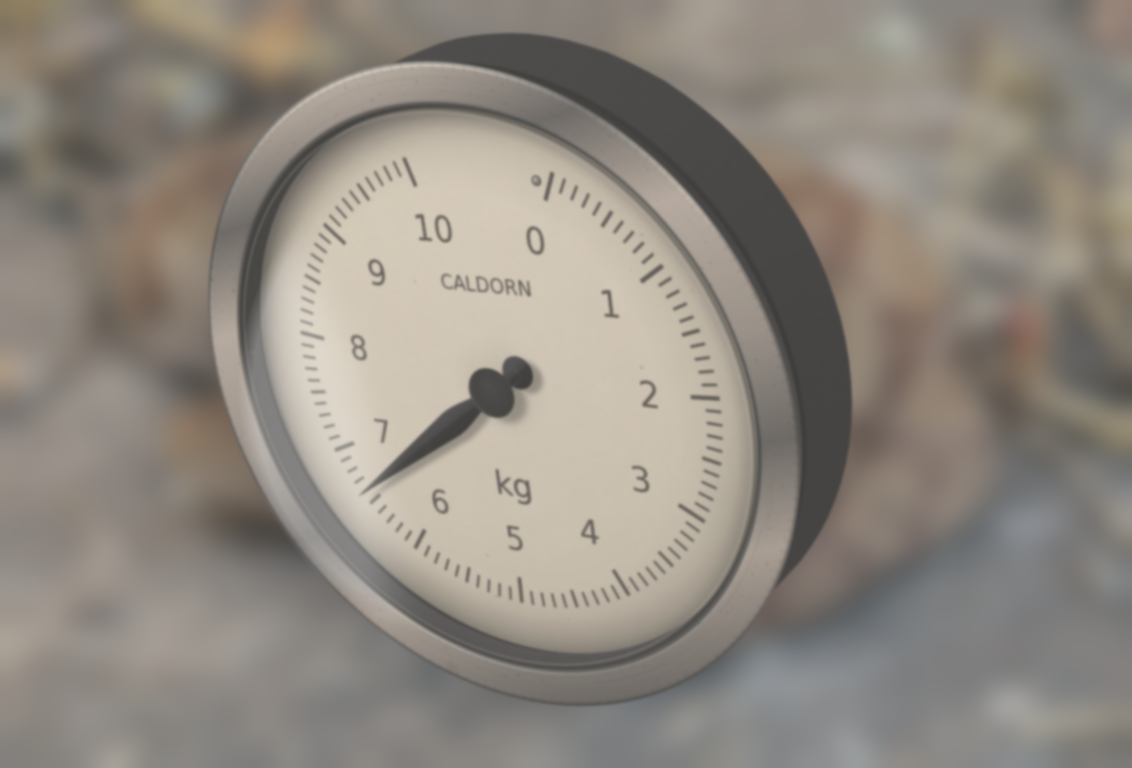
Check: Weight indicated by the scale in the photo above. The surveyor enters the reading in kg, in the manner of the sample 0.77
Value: 6.6
